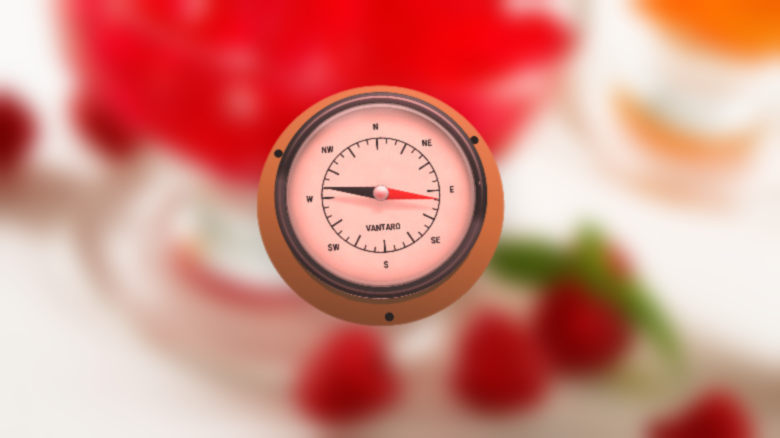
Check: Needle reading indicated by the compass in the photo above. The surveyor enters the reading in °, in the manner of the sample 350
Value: 100
